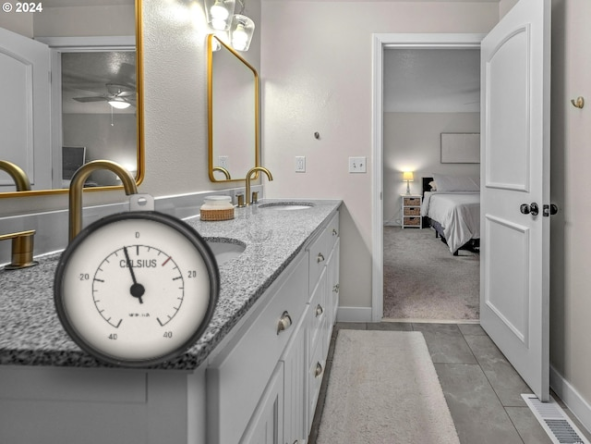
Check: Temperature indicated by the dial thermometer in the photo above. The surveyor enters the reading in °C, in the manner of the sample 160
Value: -4
